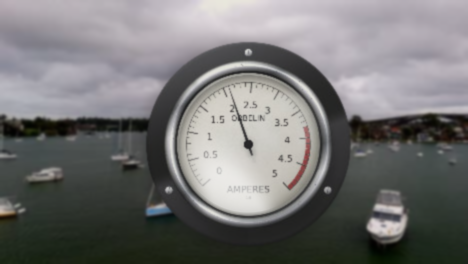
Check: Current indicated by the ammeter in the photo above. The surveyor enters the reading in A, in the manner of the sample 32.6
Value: 2.1
